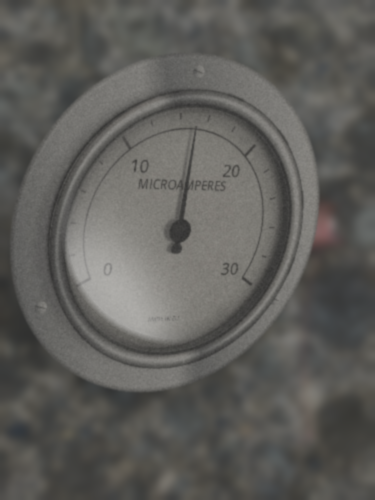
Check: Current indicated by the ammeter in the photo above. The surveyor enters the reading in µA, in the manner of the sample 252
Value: 15
